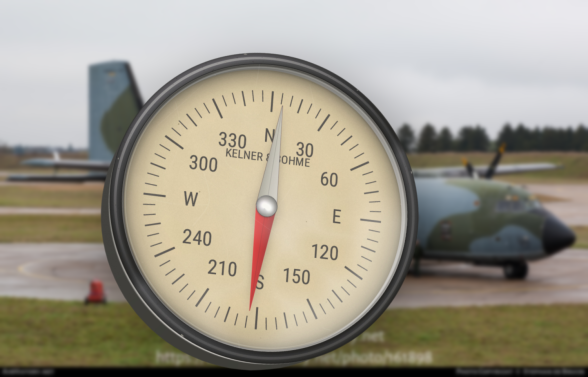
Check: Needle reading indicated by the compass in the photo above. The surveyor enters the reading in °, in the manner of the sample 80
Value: 185
